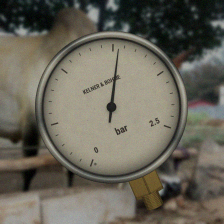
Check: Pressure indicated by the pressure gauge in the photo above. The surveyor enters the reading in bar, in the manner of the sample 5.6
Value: 1.55
